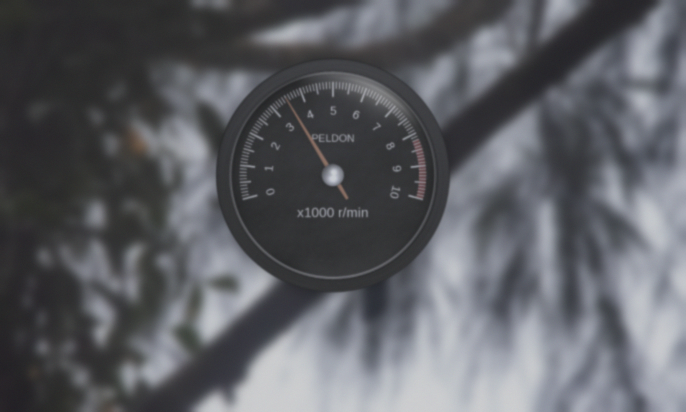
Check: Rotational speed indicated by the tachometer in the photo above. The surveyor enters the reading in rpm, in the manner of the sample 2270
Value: 3500
